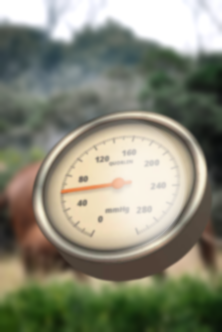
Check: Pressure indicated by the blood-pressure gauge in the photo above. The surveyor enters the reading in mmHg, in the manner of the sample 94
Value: 60
